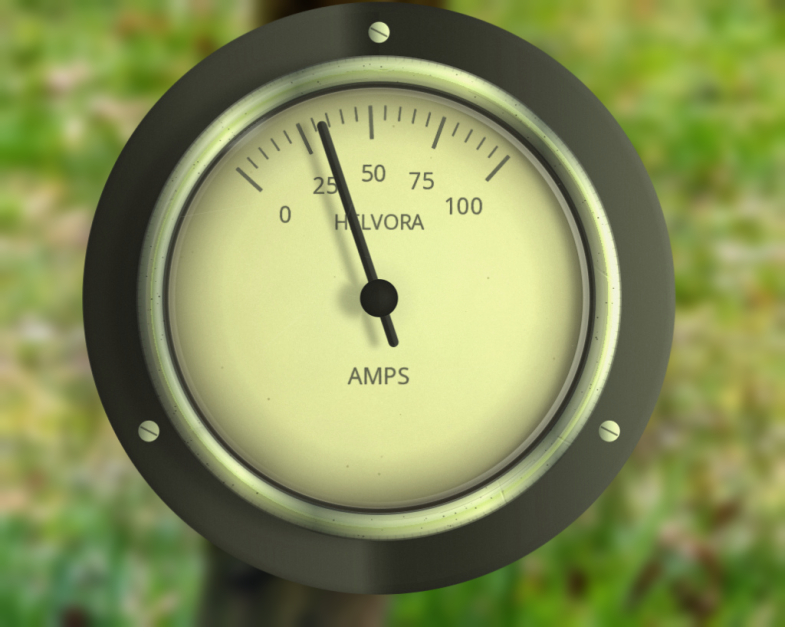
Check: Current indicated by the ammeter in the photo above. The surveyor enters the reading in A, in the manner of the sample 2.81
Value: 32.5
